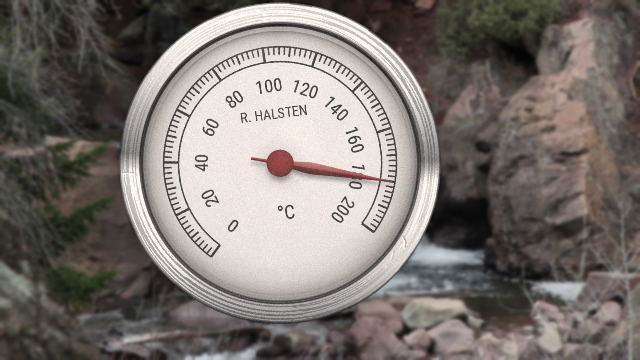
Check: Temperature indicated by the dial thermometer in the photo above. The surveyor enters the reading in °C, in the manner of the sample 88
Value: 180
